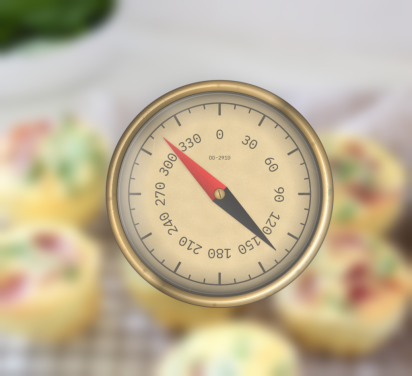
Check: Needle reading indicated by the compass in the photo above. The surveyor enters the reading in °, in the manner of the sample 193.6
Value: 315
